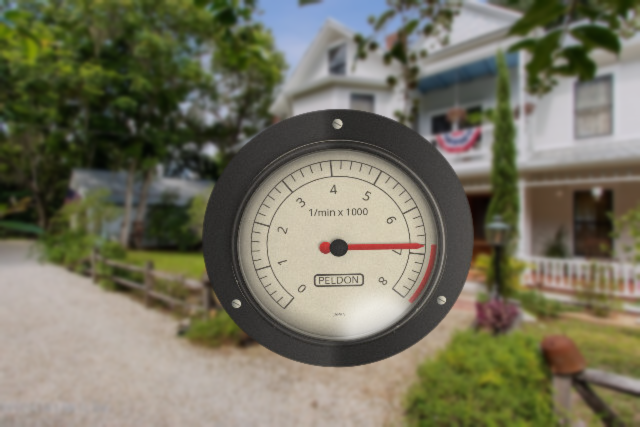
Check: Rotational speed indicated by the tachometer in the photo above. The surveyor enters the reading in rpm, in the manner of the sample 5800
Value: 6800
